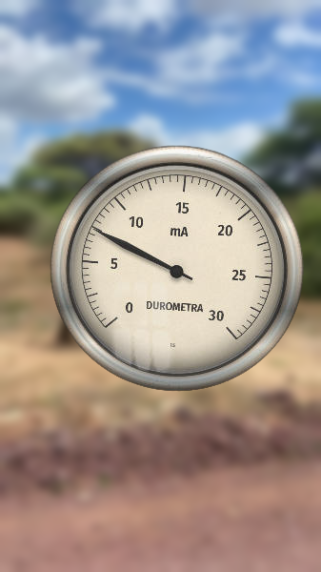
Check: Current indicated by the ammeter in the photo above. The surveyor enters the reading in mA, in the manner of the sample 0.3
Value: 7.5
